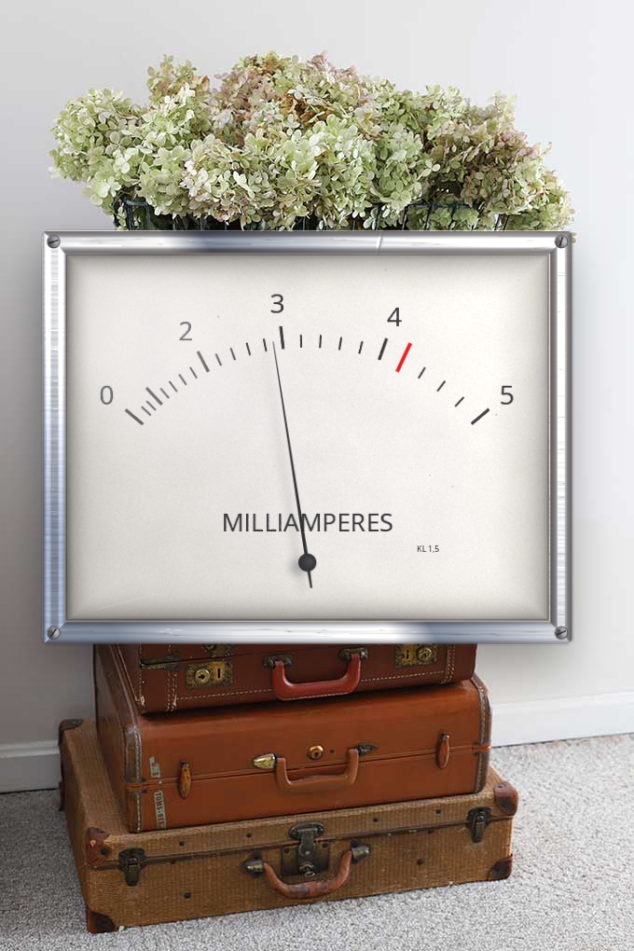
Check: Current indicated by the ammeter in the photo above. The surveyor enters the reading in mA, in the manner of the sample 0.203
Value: 2.9
